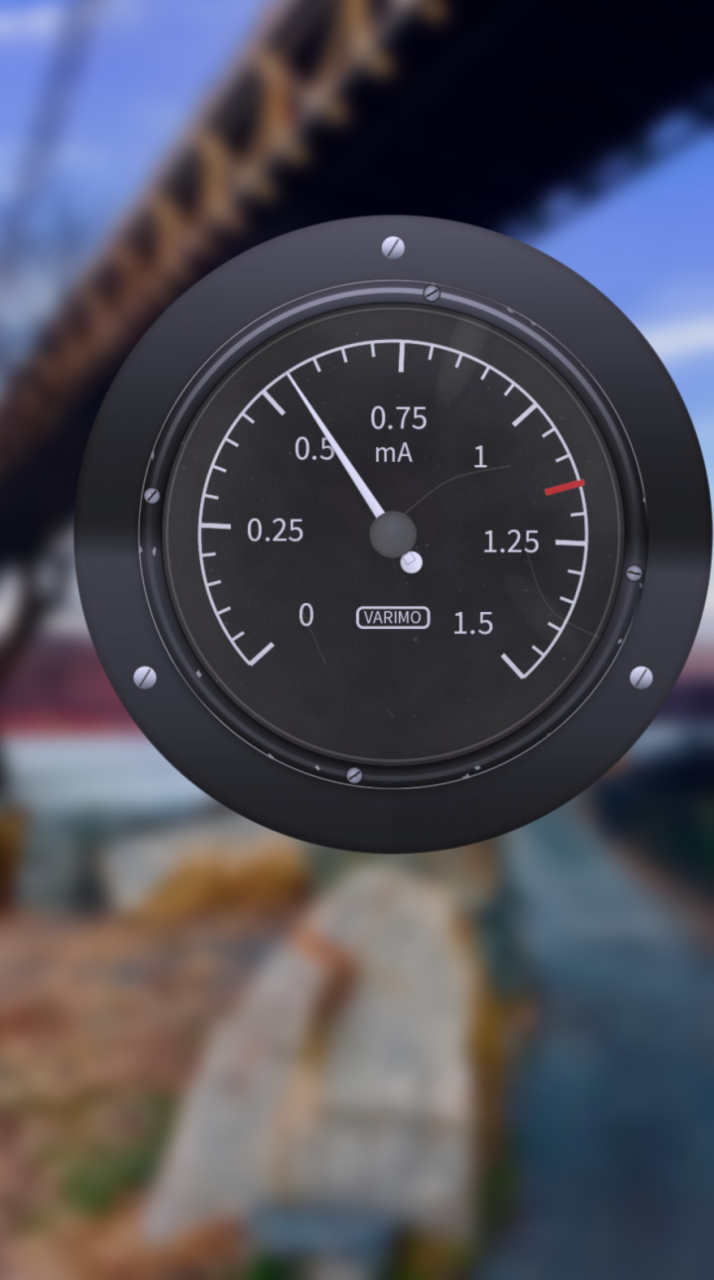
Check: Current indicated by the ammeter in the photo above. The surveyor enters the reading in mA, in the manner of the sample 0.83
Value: 0.55
